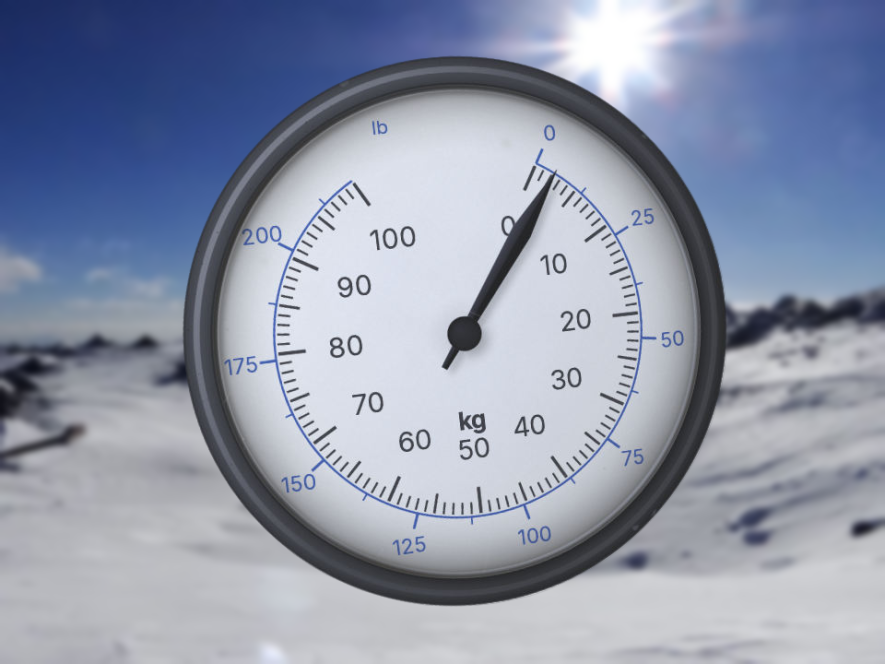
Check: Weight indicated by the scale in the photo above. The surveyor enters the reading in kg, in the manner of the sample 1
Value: 2
